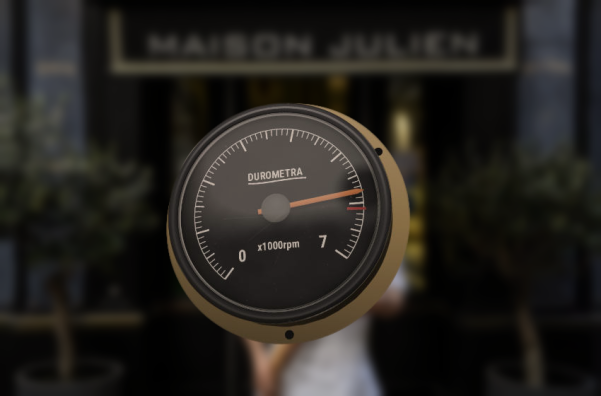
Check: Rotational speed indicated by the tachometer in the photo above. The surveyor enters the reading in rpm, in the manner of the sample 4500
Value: 5800
